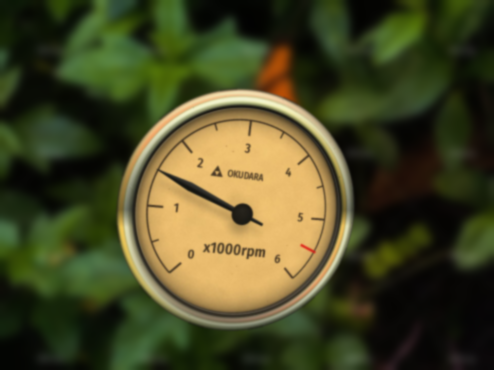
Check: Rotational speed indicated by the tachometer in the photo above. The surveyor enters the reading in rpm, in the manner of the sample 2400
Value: 1500
